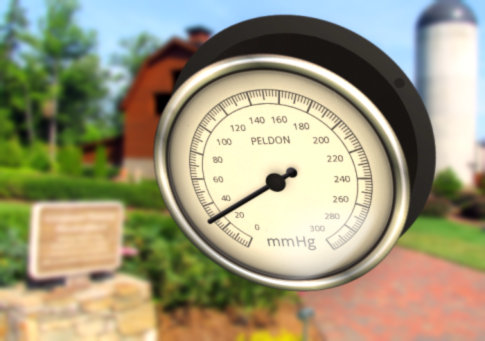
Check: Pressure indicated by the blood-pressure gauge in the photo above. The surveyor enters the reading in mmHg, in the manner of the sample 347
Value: 30
